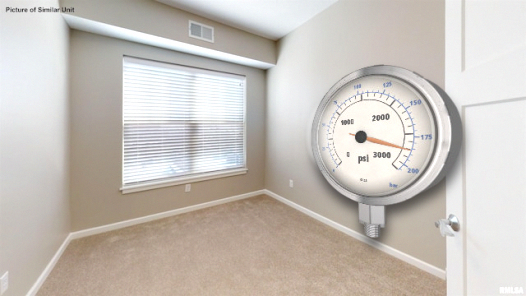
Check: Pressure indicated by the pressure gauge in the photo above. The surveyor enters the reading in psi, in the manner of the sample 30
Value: 2700
